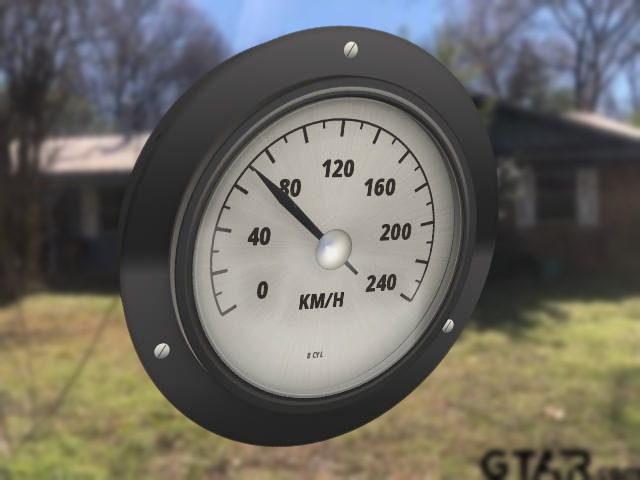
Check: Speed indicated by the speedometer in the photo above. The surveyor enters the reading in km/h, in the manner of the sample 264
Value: 70
